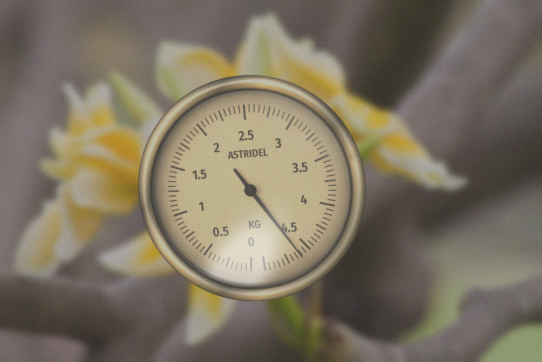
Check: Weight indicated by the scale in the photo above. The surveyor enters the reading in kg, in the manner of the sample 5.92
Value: 4.6
